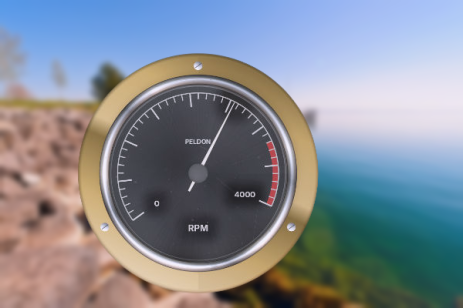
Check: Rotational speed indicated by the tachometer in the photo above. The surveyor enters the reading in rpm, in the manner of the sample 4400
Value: 2550
